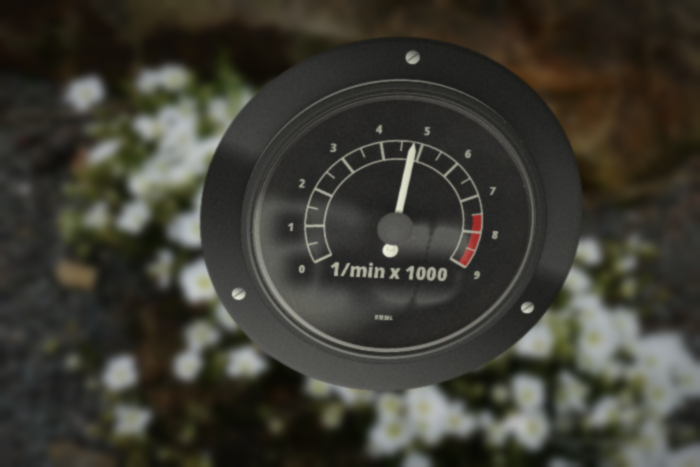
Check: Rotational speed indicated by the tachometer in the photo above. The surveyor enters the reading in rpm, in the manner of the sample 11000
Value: 4750
